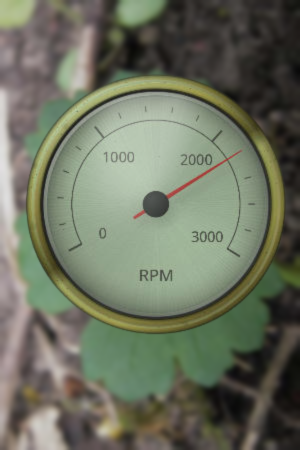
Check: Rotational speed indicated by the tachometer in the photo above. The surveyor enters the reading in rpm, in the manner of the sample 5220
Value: 2200
